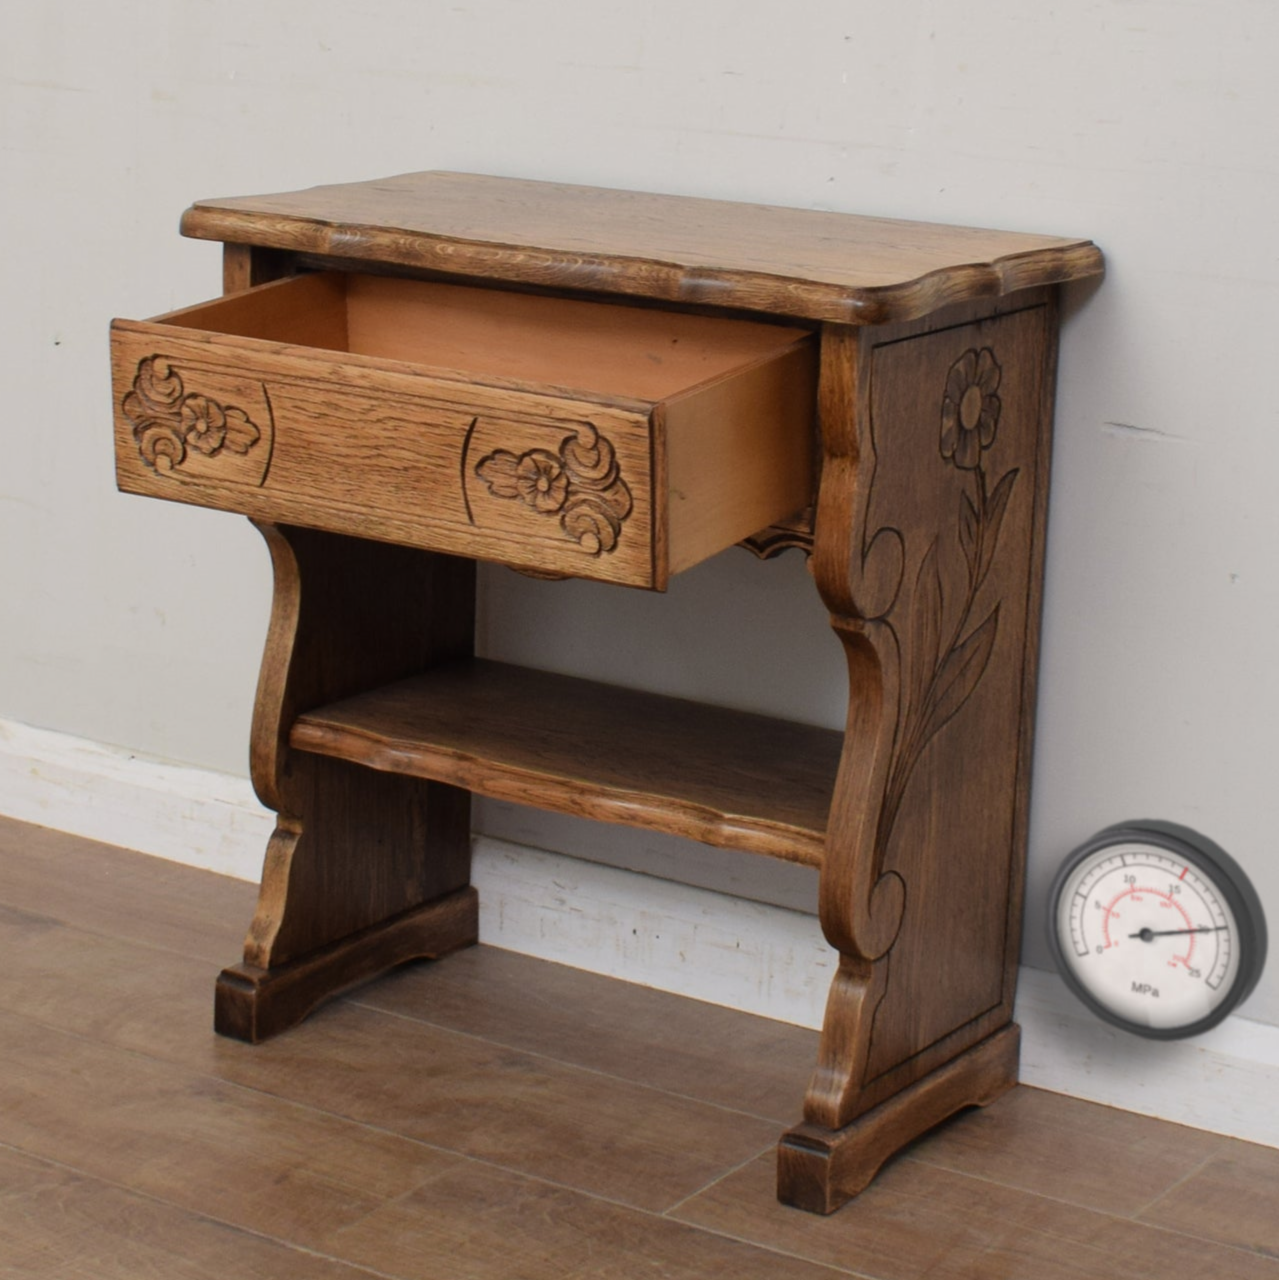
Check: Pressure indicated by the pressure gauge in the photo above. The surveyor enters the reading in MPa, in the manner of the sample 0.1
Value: 20
